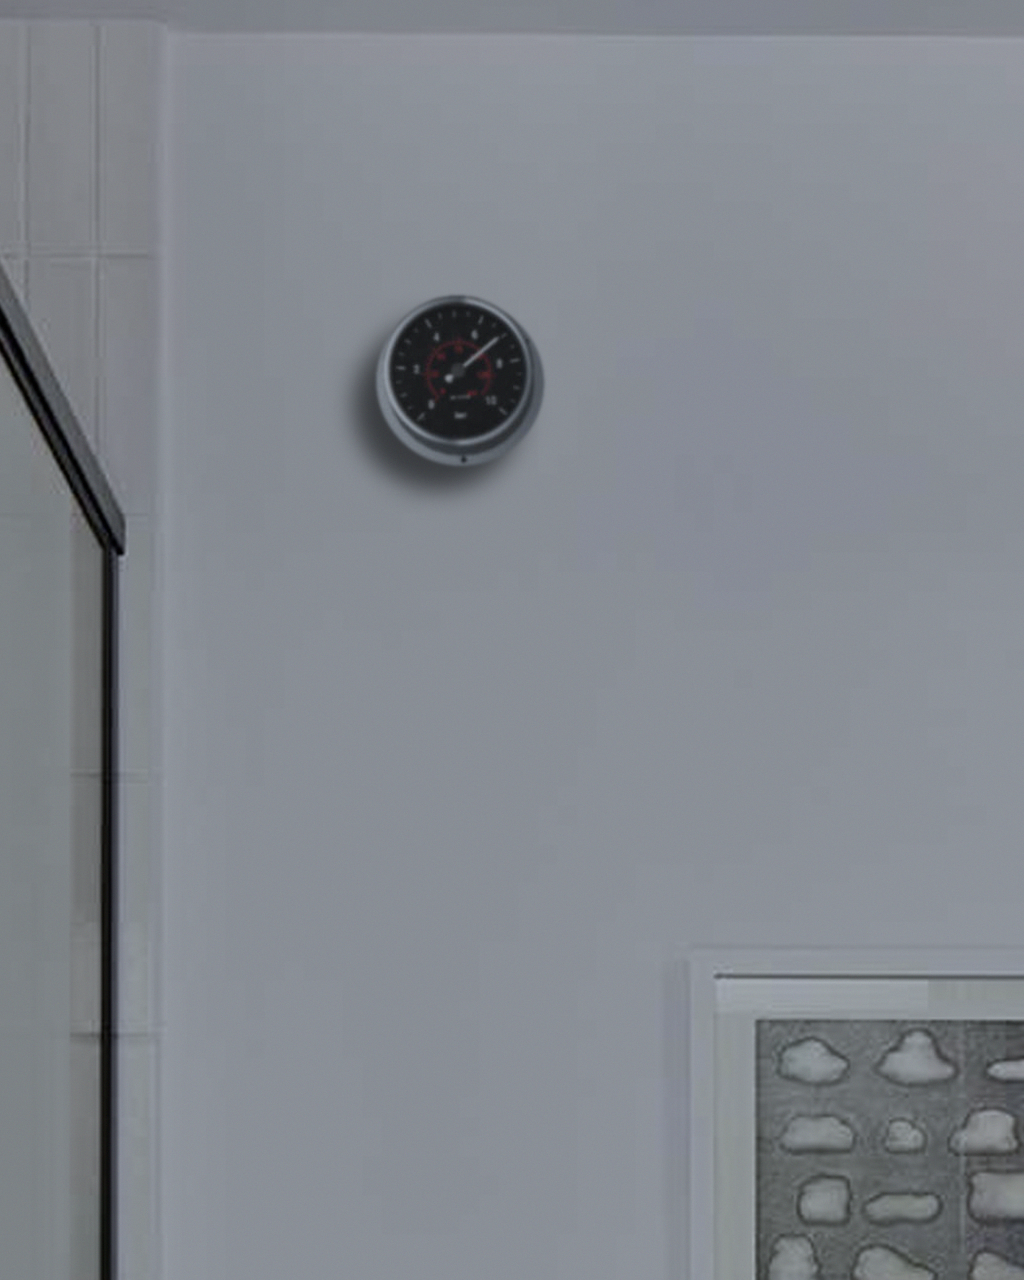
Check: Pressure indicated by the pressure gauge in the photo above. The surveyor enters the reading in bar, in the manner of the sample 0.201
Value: 7
